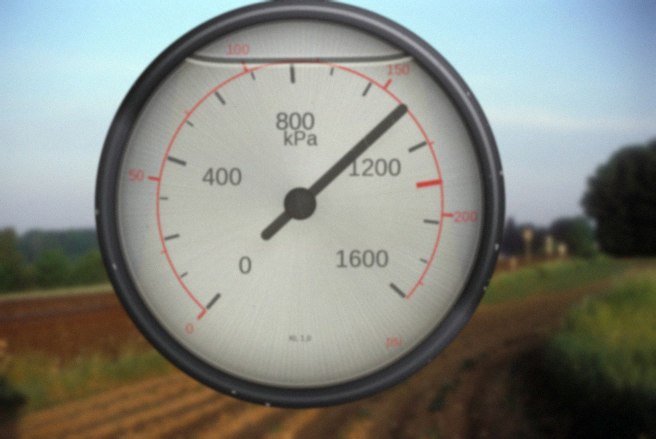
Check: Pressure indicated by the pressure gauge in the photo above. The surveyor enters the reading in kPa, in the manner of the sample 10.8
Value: 1100
